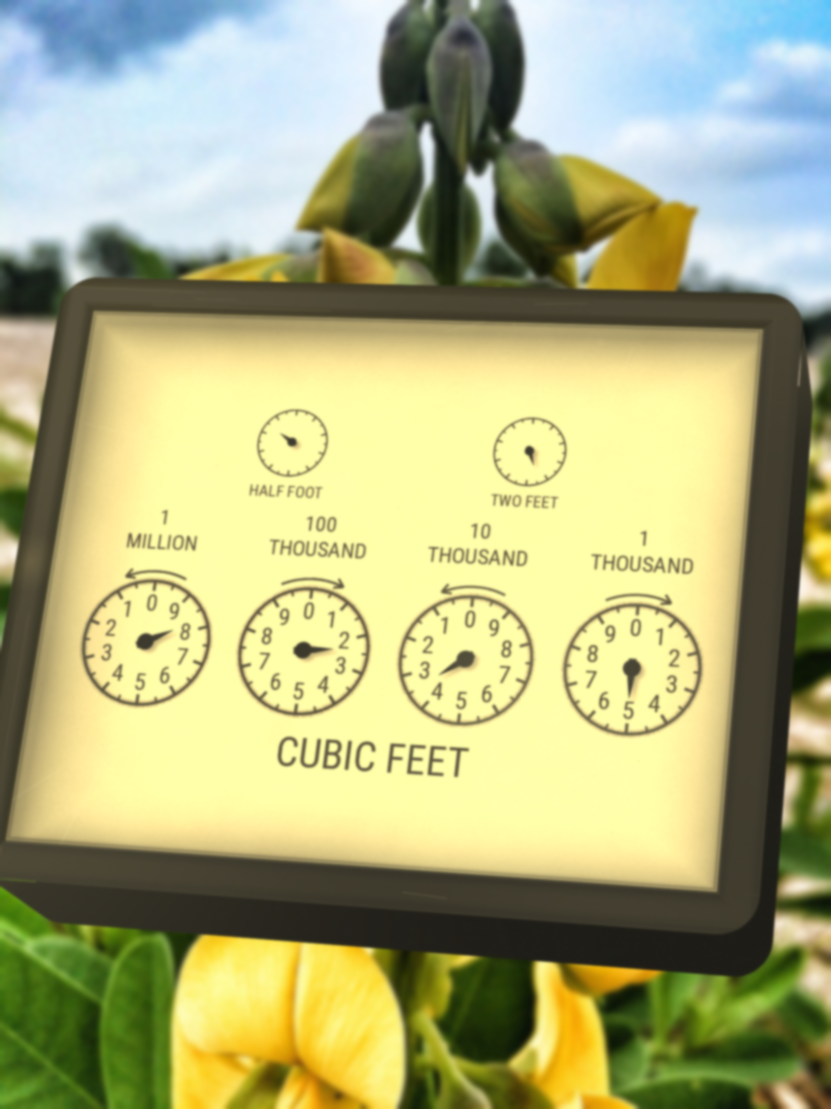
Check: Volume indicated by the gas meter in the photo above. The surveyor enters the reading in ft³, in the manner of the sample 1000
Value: 823500
